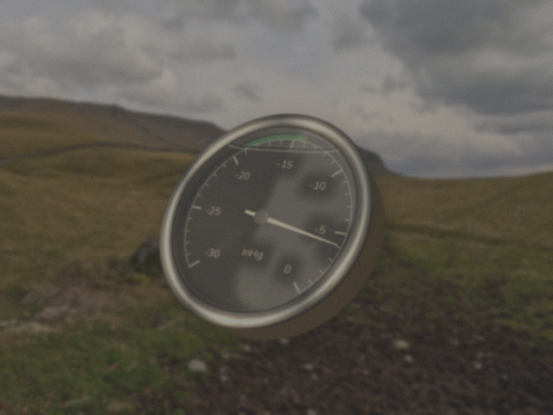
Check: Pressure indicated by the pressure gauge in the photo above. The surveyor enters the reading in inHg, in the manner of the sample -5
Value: -4
